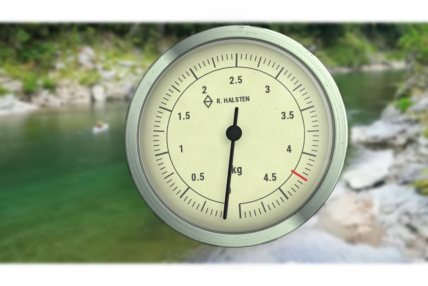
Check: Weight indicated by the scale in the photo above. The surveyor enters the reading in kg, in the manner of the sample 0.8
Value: 0
